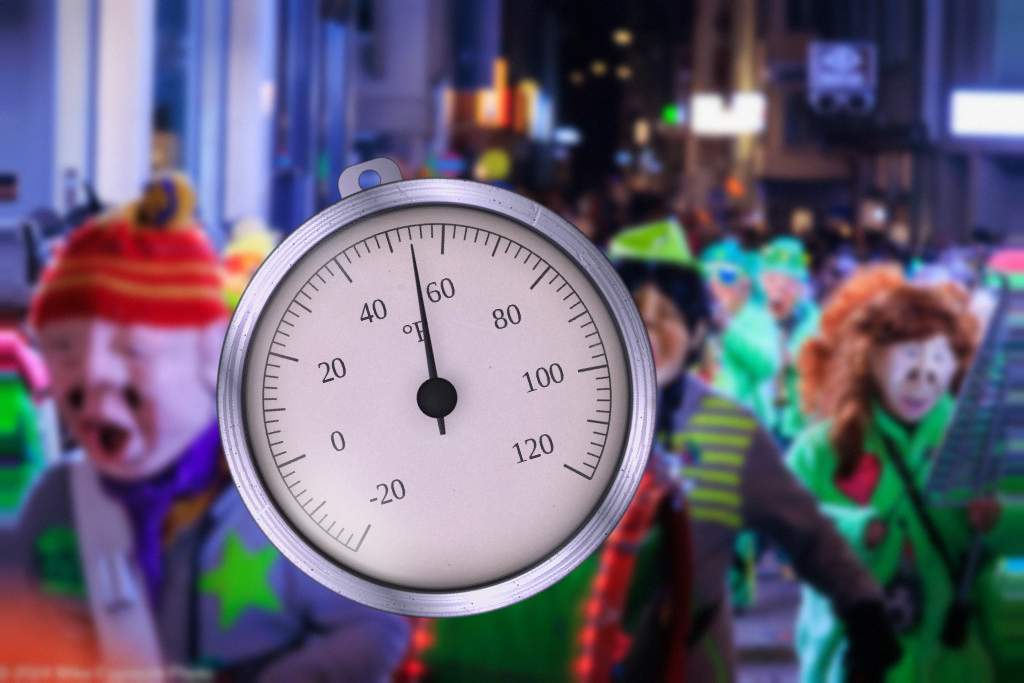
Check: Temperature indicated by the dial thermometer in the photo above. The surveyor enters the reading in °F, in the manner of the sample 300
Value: 54
